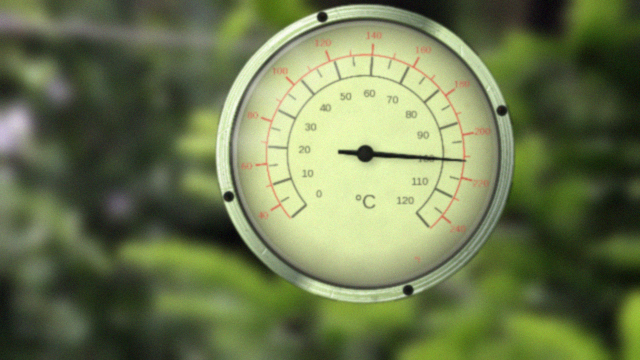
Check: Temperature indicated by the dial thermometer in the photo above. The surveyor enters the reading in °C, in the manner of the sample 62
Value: 100
